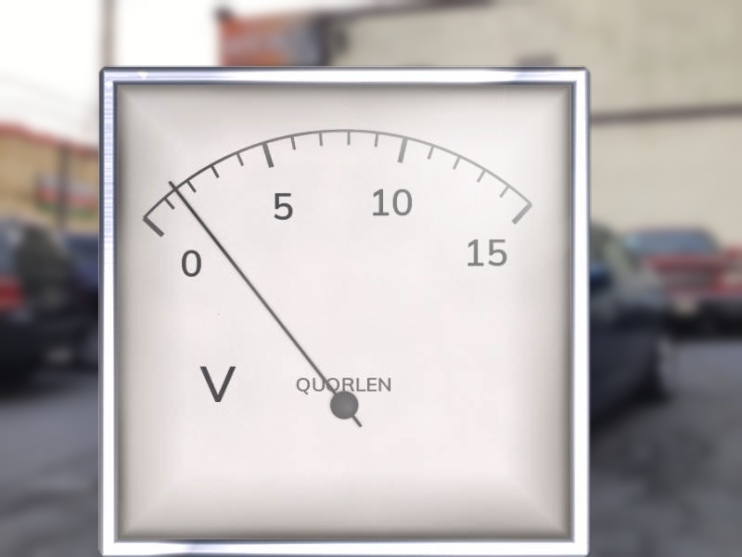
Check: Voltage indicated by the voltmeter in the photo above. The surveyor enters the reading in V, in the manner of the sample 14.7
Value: 1.5
